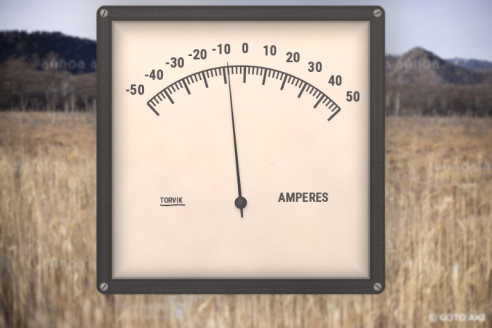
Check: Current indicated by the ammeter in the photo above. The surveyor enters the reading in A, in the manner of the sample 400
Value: -8
